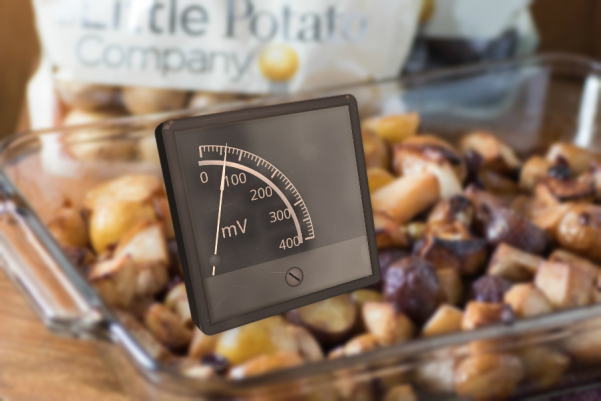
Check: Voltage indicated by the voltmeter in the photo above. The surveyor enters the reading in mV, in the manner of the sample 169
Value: 60
